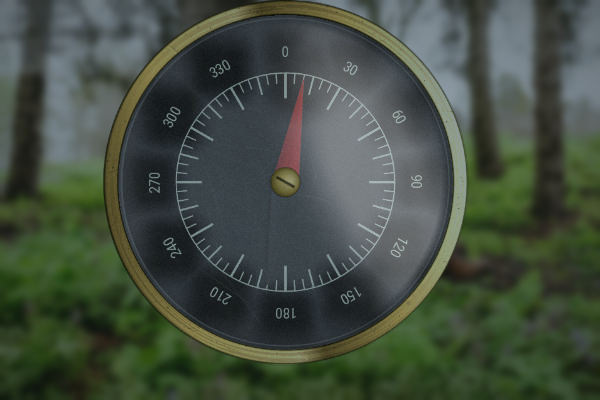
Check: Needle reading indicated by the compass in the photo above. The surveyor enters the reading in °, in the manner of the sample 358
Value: 10
